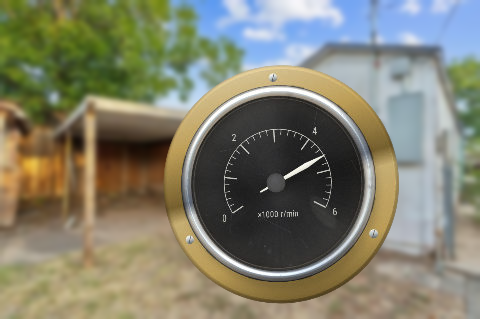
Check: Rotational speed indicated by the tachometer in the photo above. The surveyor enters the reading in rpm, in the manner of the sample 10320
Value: 4600
